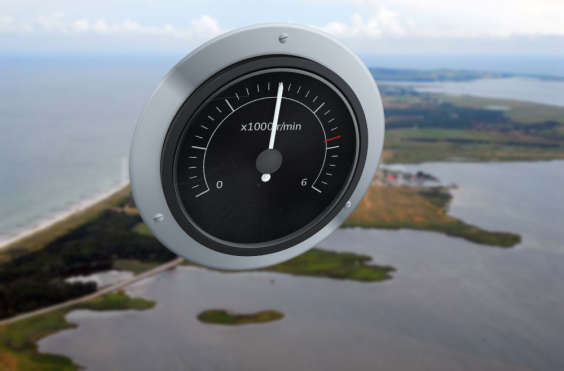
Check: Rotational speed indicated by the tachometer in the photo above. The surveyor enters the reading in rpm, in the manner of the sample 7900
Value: 3000
